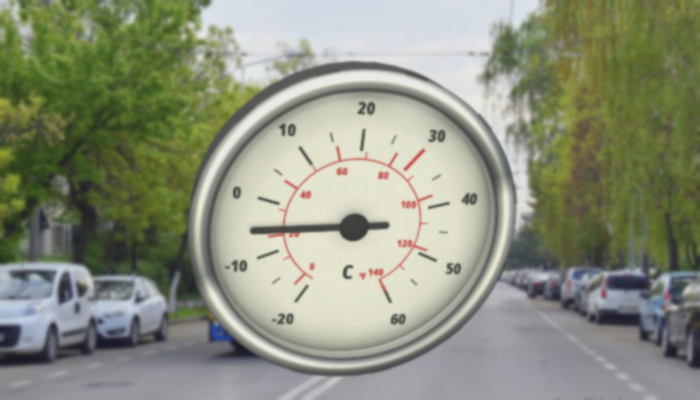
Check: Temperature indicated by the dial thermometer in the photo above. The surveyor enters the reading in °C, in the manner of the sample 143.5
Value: -5
